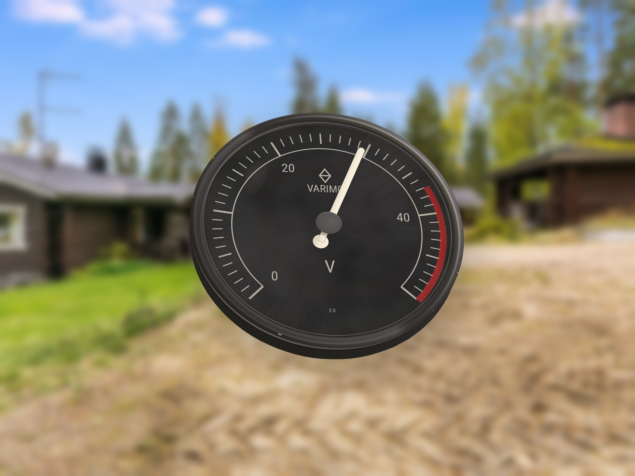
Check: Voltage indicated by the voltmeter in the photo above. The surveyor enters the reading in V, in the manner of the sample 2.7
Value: 29.5
